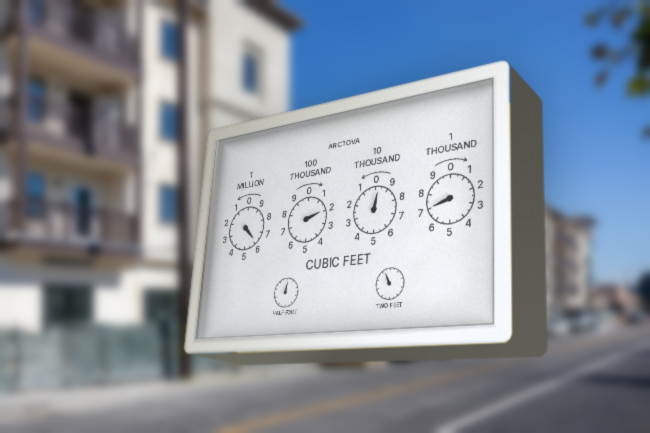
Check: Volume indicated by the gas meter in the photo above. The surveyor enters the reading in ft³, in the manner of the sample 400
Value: 619700
